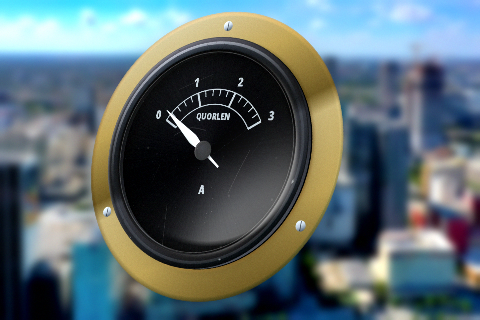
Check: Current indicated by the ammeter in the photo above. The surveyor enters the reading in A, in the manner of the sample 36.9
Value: 0.2
